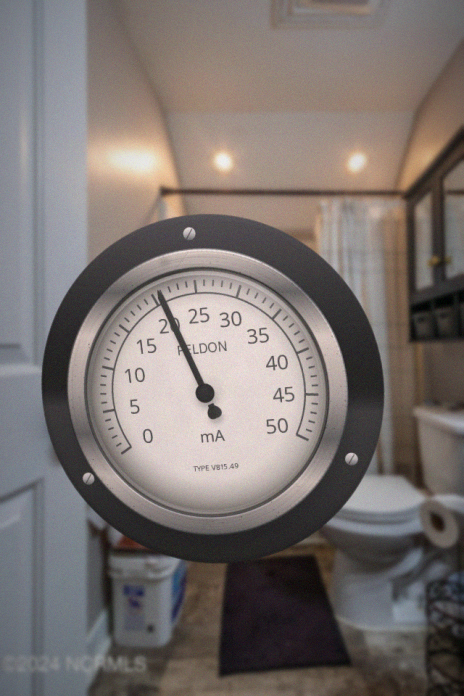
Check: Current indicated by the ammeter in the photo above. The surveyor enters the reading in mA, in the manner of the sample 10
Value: 21
